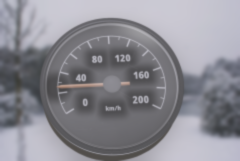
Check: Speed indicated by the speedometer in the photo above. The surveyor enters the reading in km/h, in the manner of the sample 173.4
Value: 25
